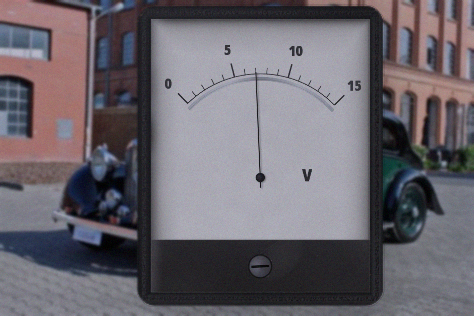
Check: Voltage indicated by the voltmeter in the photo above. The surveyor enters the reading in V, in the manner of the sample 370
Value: 7
